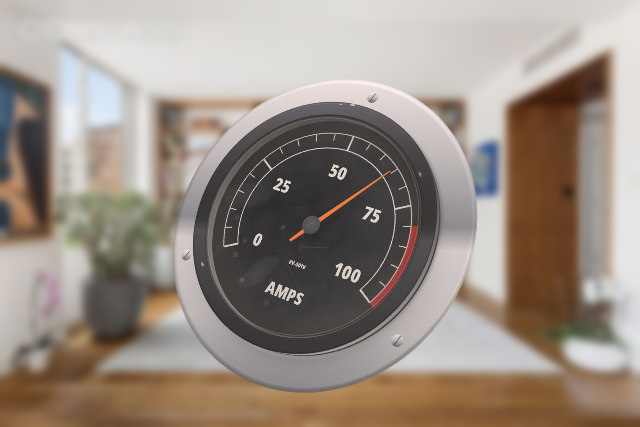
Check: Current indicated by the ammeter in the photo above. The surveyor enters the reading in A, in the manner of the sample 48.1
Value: 65
